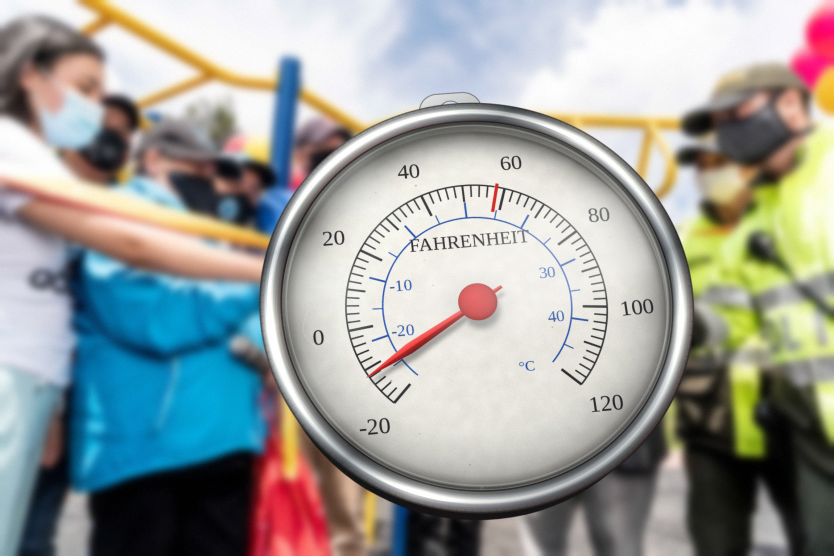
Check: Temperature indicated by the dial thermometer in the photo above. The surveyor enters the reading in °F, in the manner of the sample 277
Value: -12
